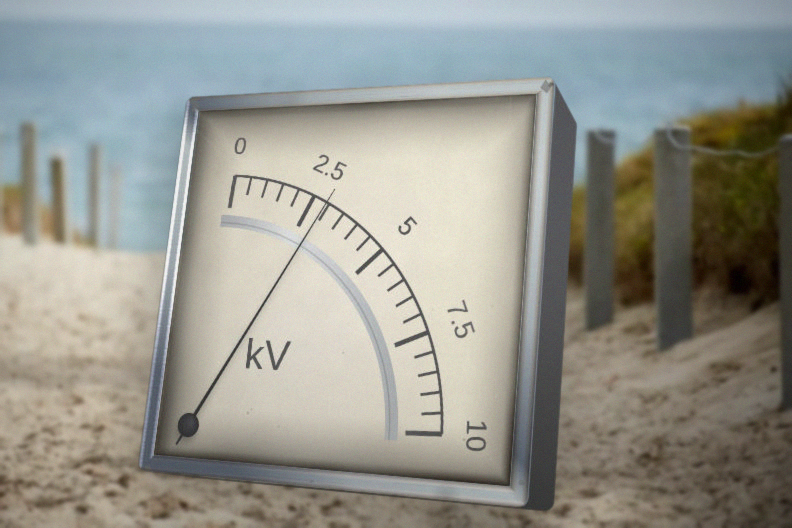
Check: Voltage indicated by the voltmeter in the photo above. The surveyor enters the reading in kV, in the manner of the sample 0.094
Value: 3
